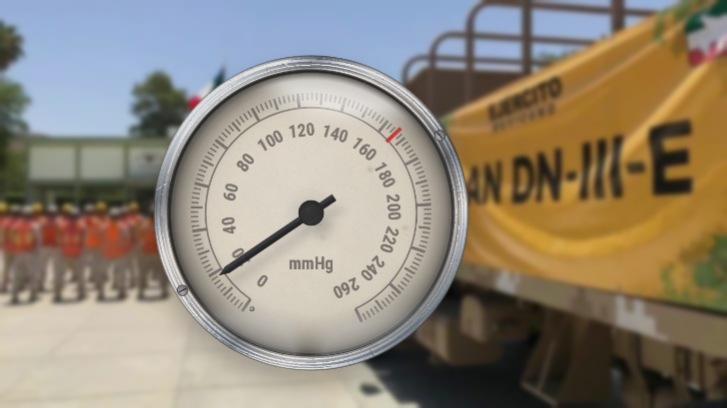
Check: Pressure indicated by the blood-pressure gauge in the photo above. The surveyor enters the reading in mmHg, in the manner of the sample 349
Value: 18
